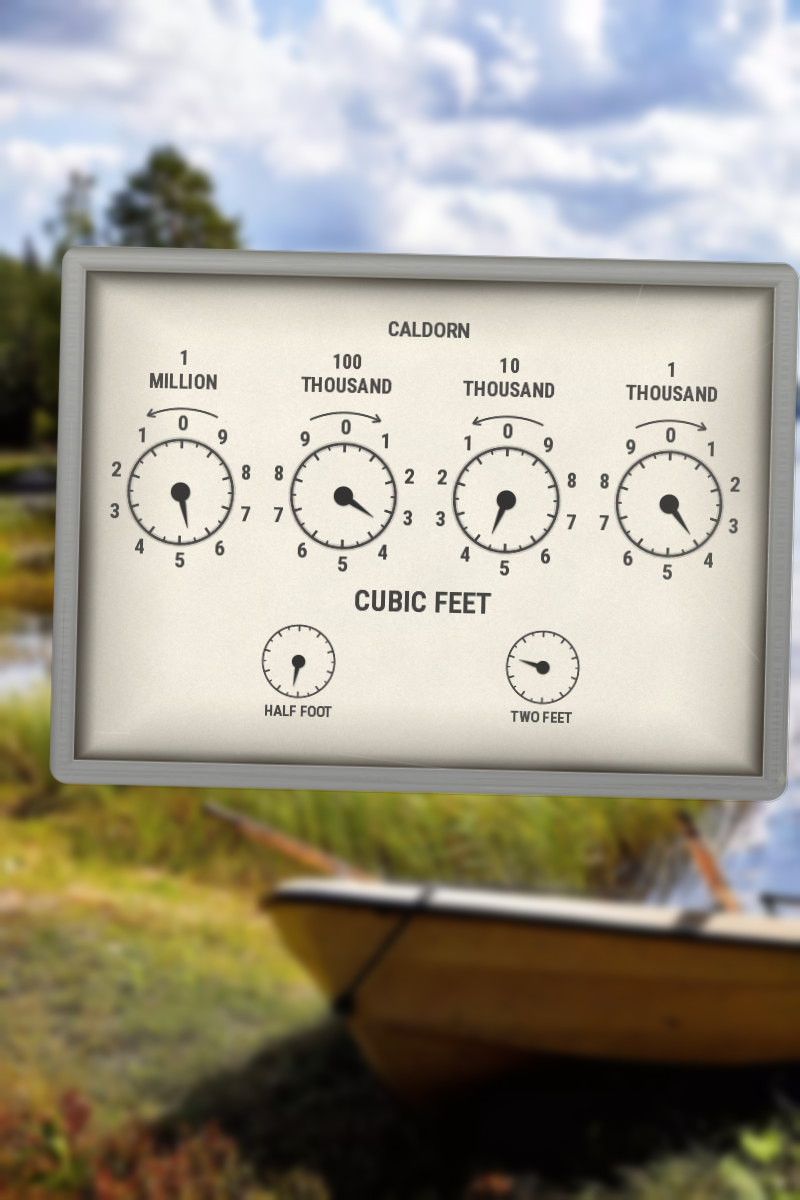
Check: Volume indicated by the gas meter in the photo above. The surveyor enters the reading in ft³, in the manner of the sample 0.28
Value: 534400
